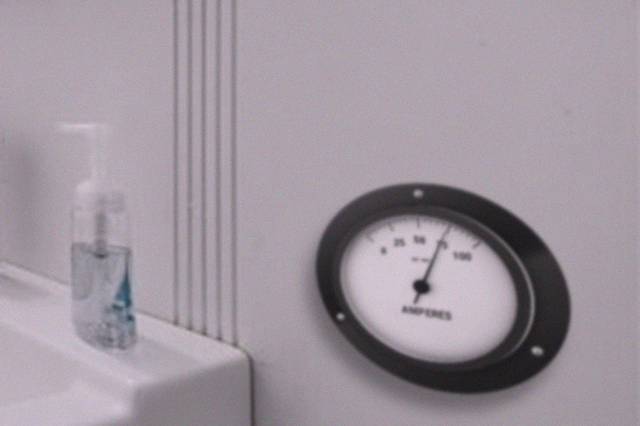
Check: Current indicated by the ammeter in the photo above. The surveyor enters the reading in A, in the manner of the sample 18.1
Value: 75
